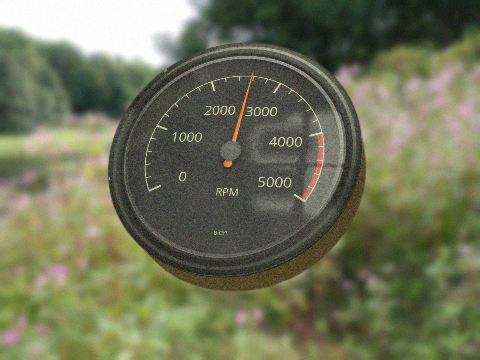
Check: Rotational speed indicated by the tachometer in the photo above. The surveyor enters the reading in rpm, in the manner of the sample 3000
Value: 2600
